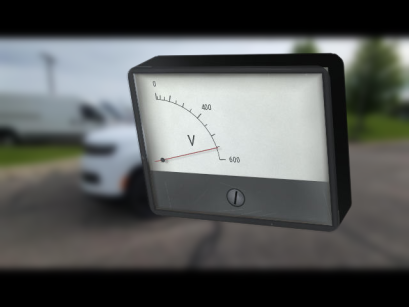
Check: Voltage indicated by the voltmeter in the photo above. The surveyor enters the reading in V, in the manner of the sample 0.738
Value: 550
